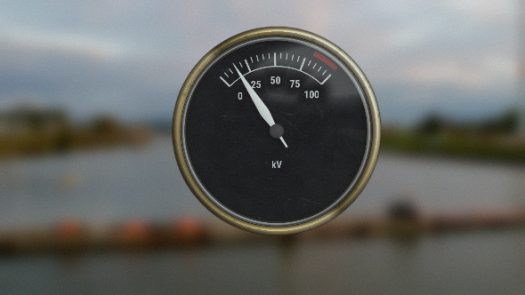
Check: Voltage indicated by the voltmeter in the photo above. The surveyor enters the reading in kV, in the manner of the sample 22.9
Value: 15
